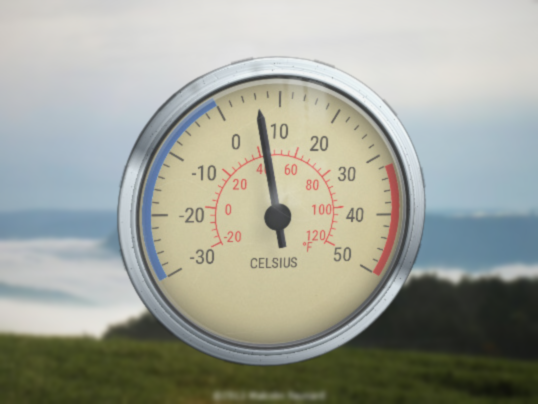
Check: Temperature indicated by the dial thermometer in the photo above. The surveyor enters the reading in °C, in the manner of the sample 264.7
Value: 6
